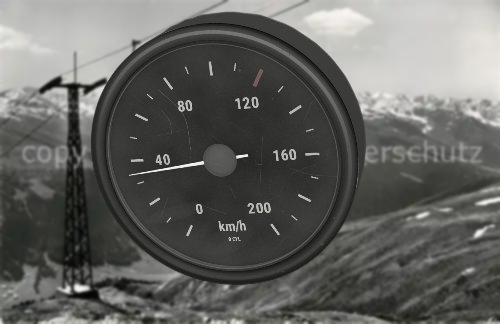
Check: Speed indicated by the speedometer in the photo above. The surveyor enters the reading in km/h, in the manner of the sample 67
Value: 35
